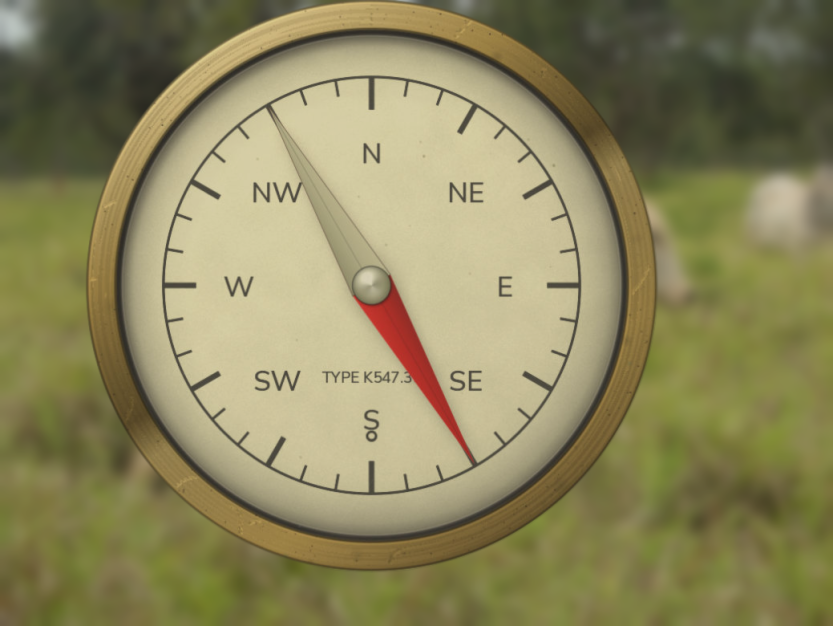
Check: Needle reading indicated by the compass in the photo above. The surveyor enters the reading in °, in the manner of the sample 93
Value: 150
